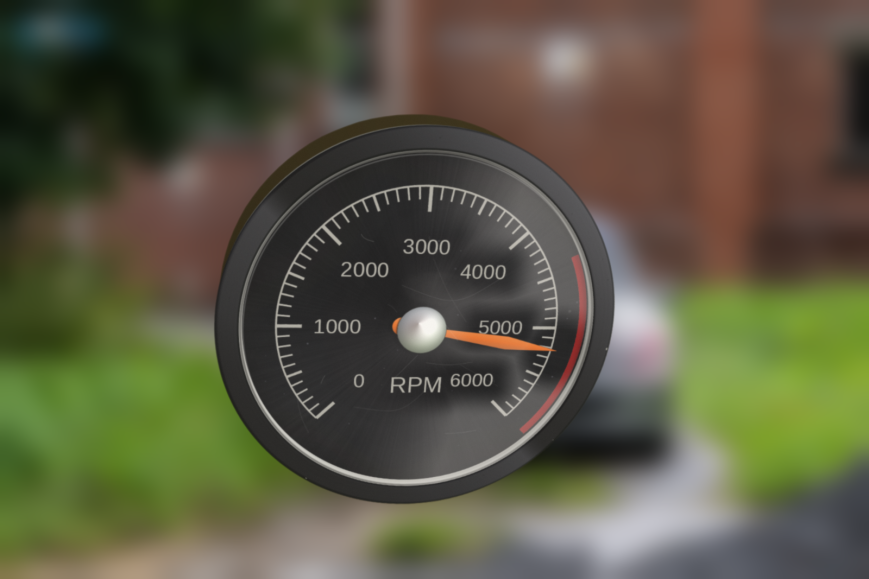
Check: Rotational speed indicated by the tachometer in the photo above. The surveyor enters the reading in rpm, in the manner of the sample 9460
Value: 5200
